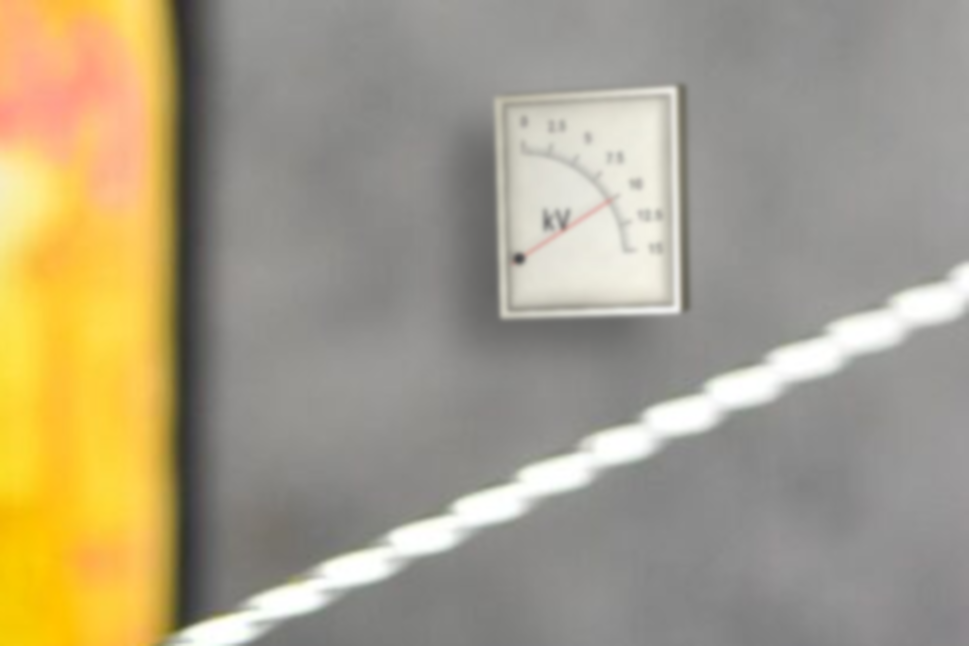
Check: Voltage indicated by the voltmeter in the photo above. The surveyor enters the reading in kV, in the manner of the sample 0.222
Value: 10
